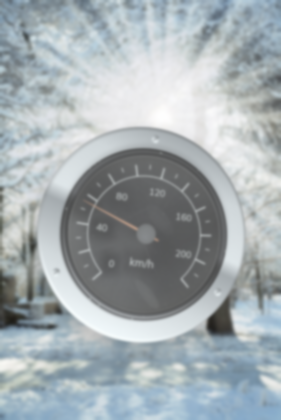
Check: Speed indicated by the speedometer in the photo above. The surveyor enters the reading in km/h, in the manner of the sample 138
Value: 55
